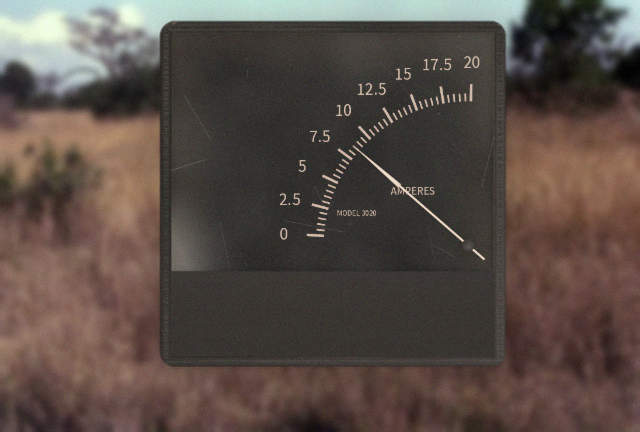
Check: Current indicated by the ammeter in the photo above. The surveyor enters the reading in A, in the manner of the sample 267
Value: 8.5
